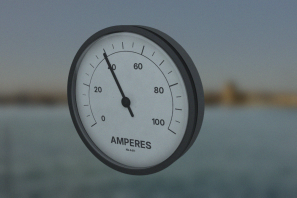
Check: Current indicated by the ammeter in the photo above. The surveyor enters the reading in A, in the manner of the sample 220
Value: 40
